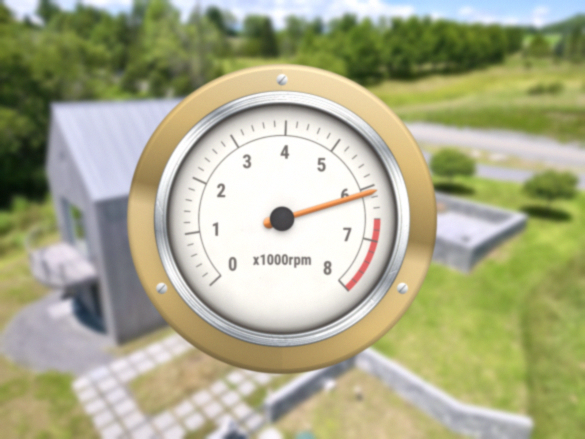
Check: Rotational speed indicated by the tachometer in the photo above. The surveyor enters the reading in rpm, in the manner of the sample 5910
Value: 6100
